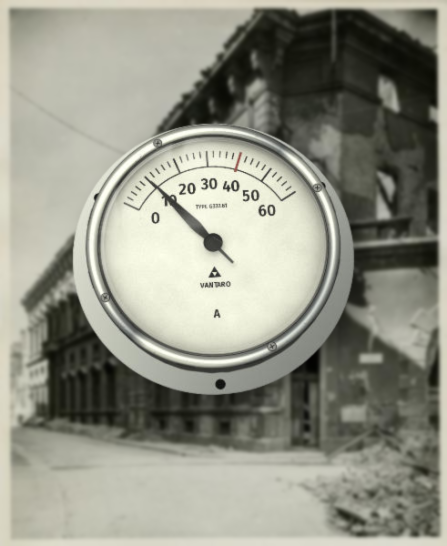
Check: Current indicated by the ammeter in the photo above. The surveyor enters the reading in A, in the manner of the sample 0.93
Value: 10
